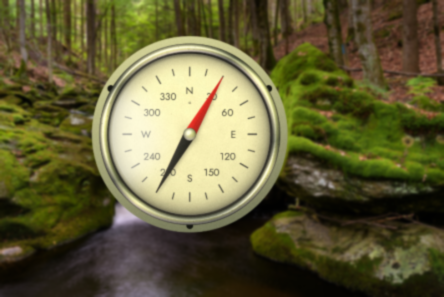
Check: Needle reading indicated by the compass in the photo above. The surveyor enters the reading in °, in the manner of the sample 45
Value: 30
